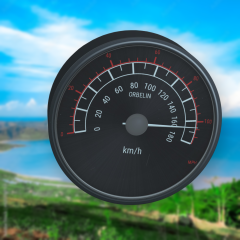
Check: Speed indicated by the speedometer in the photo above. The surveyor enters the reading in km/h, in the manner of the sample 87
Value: 165
